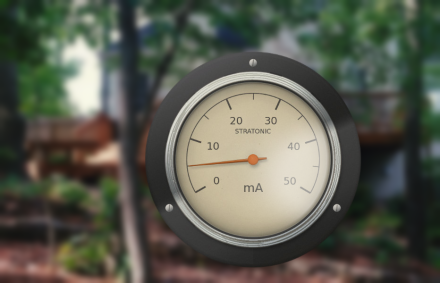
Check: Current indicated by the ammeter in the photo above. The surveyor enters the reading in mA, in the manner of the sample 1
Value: 5
